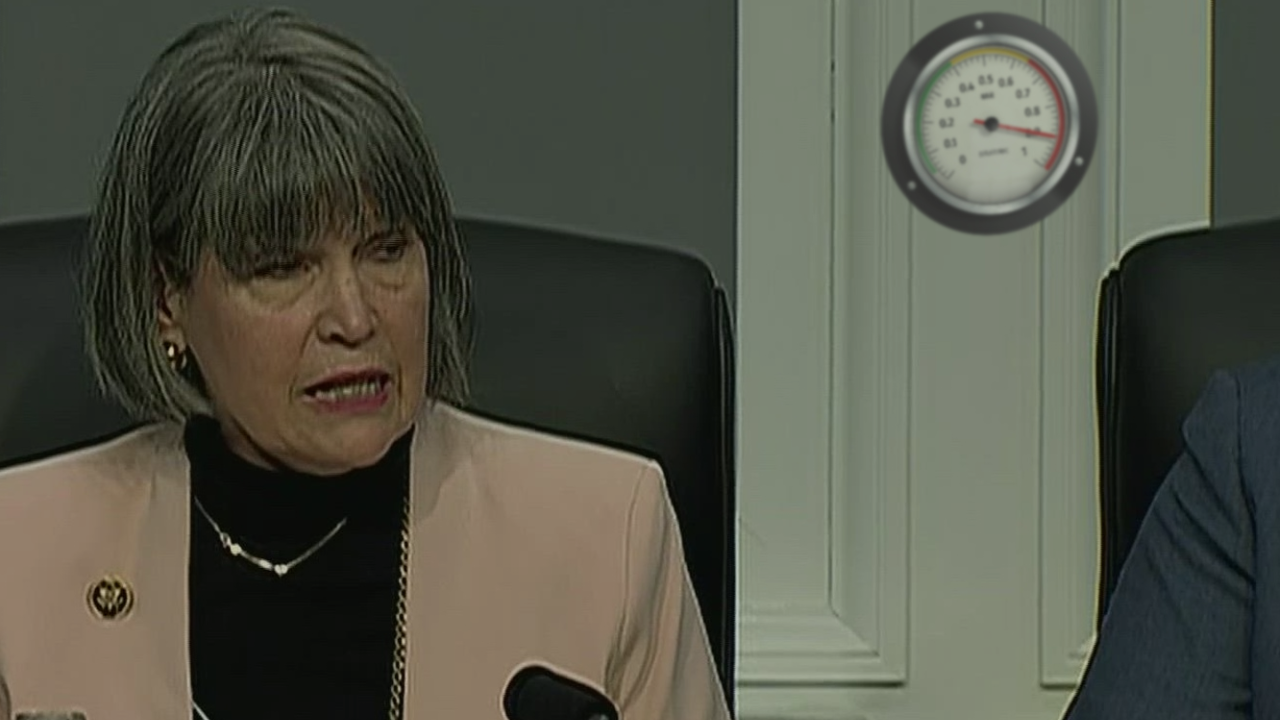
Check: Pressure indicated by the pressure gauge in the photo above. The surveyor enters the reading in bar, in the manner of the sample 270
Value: 0.9
